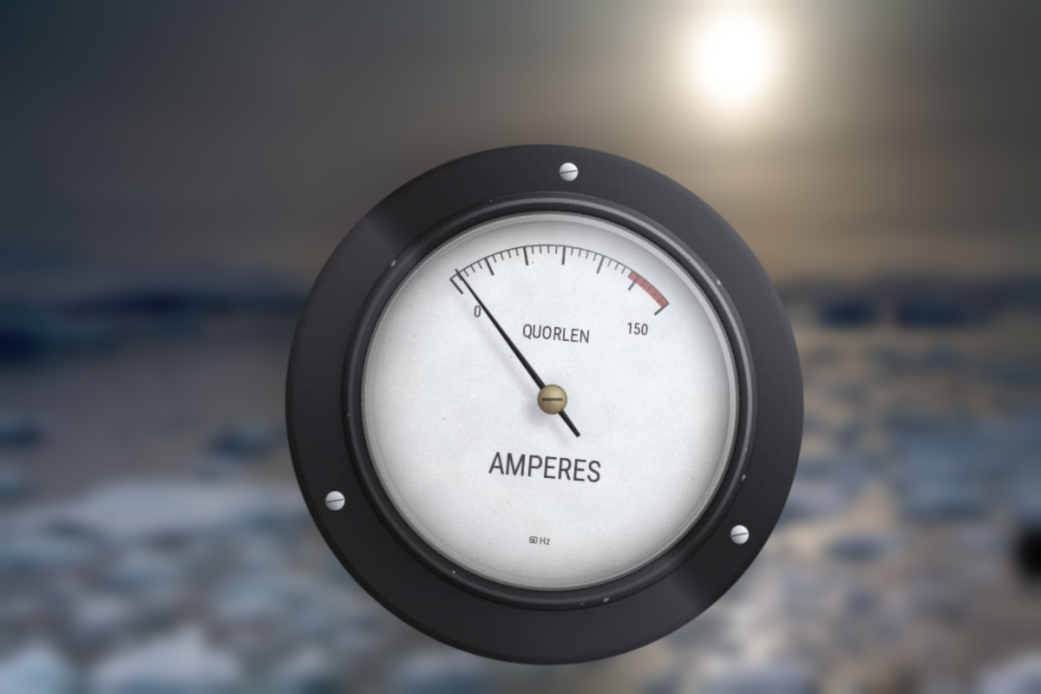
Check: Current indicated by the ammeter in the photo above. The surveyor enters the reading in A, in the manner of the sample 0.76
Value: 5
